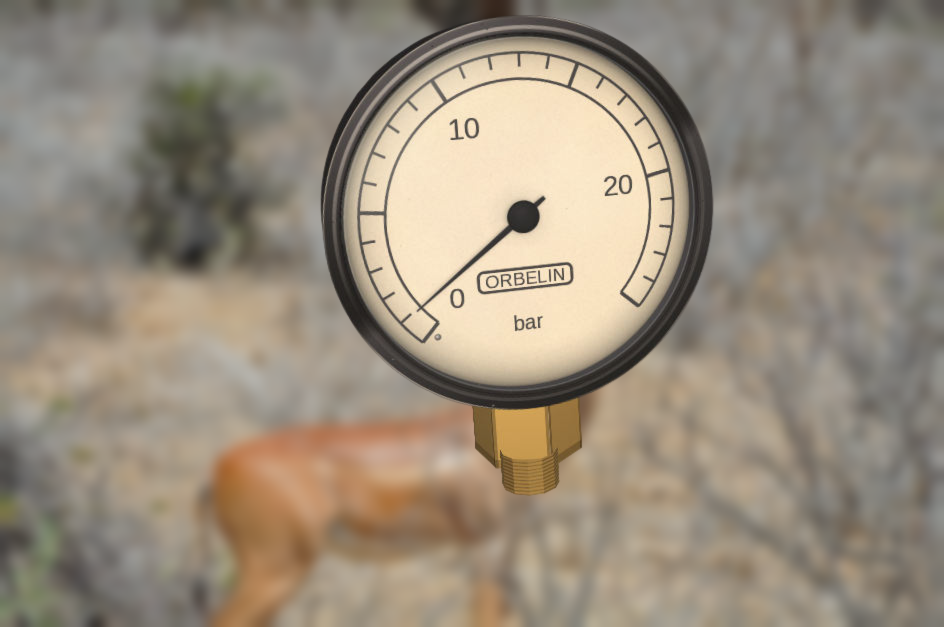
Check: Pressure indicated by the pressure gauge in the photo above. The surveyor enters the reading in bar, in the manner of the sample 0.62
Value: 1
